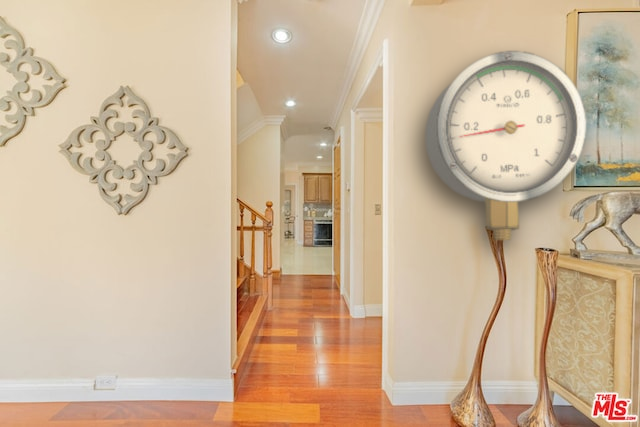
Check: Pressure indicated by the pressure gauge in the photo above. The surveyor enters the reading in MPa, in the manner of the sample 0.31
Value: 0.15
